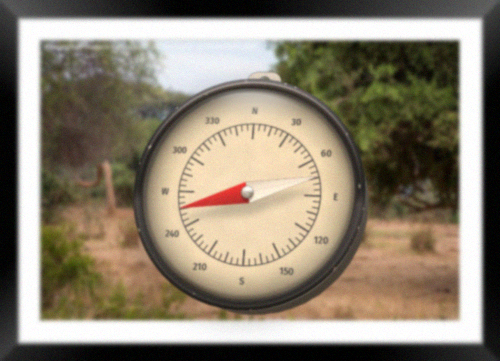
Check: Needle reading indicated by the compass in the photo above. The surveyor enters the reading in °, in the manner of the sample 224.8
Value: 255
